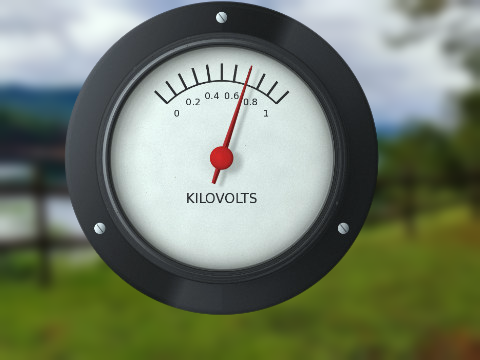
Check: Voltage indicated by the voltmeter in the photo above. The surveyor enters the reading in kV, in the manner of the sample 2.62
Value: 0.7
